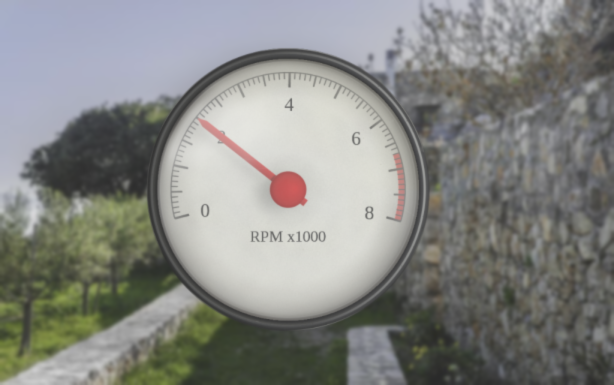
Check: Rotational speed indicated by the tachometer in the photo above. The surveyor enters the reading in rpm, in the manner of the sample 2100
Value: 2000
